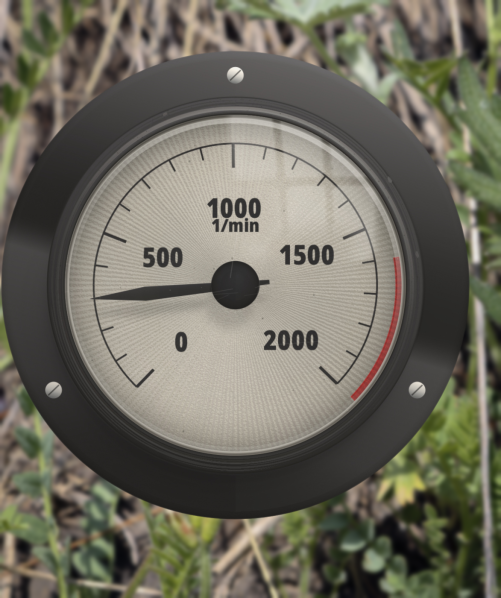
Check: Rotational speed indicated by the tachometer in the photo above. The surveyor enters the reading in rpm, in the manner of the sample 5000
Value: 300
